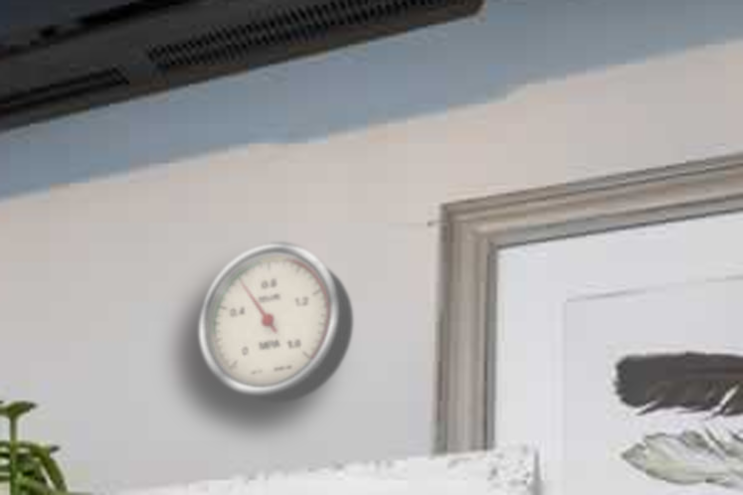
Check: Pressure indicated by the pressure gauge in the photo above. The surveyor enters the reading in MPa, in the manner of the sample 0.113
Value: 0.6
